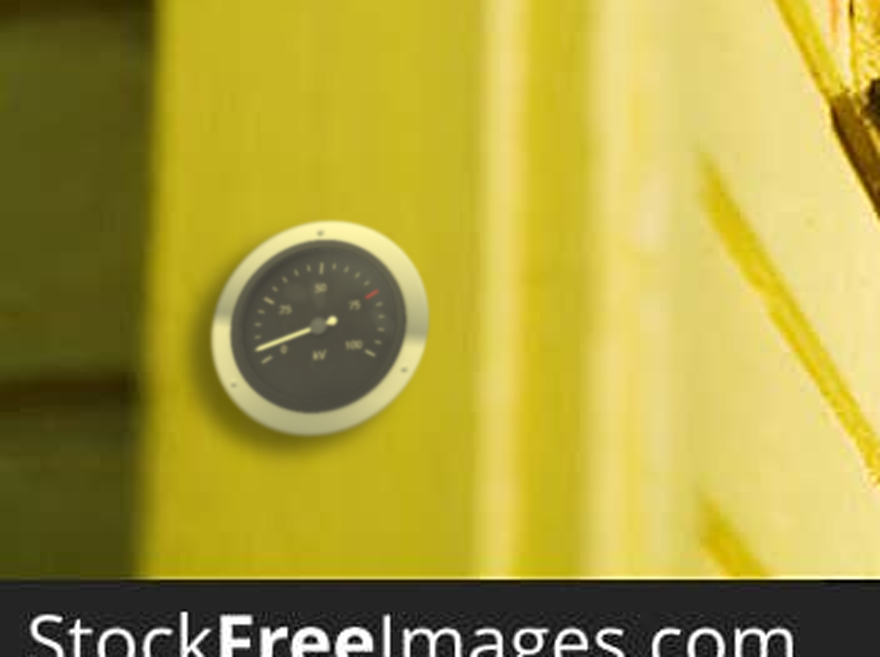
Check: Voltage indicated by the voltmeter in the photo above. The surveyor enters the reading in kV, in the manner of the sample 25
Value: 5
